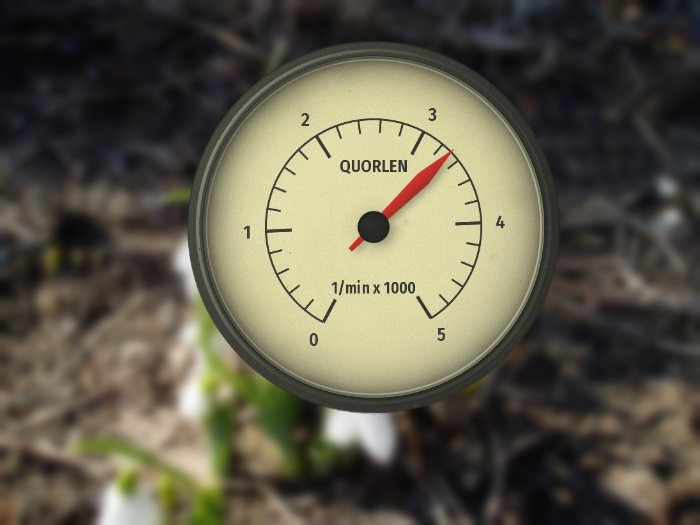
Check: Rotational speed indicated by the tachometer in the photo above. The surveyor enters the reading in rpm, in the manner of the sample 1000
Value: 3300
